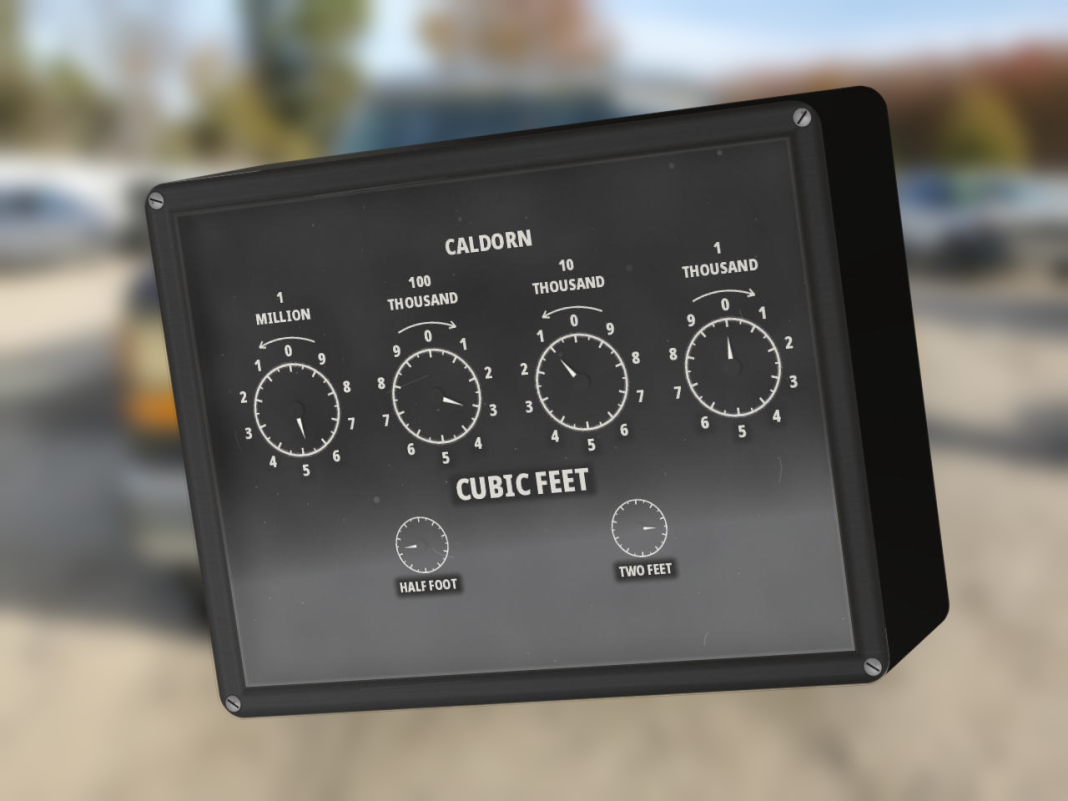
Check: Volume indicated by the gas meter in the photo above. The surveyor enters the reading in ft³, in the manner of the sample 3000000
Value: 531000
